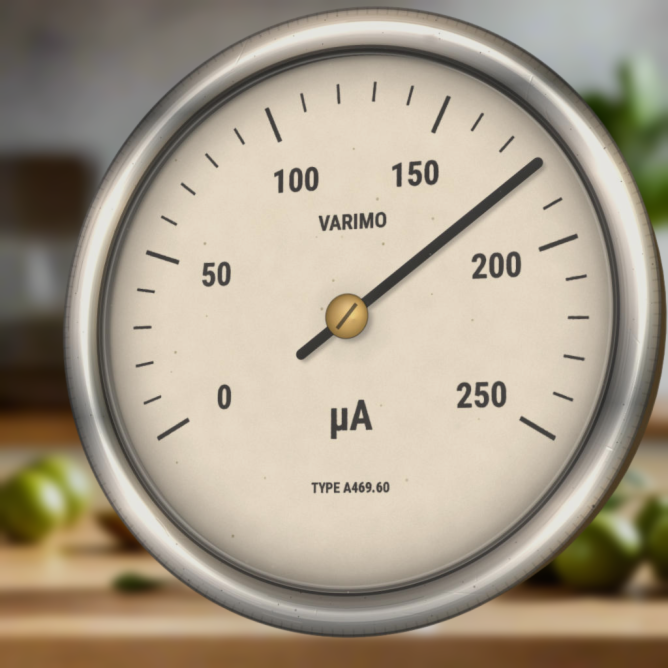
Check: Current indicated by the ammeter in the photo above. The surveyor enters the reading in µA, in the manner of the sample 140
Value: 180
